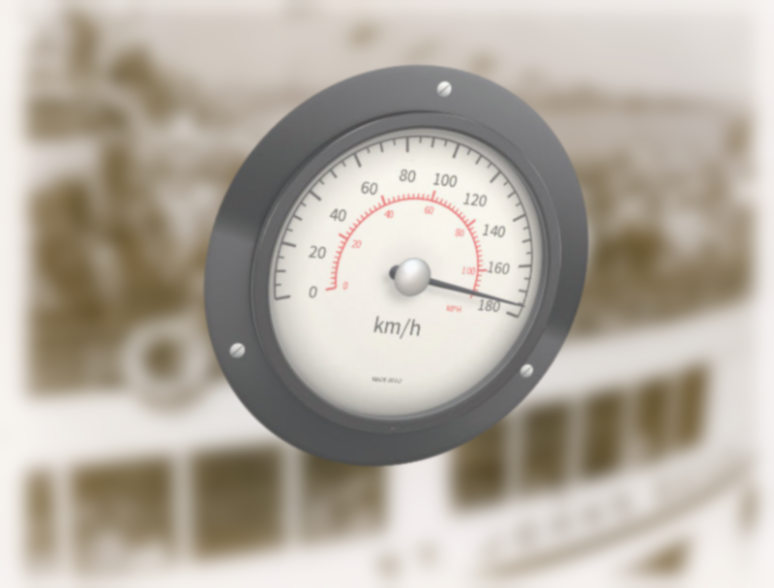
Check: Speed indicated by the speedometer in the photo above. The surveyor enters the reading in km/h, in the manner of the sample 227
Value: 175
